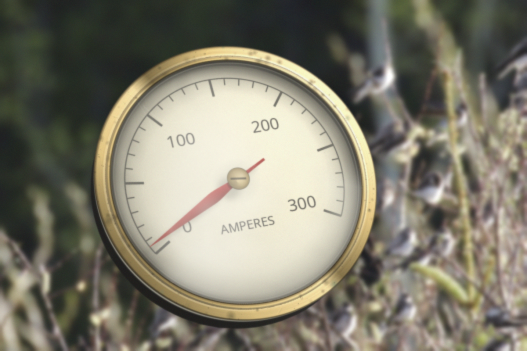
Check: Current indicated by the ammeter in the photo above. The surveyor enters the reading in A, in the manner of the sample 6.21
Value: 5
